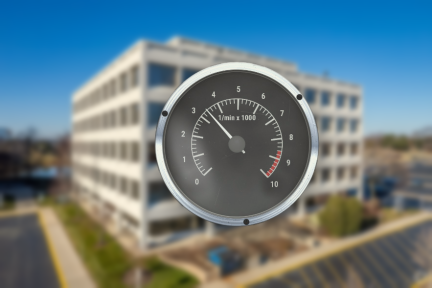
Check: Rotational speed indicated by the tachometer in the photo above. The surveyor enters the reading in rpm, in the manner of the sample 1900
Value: 3400
